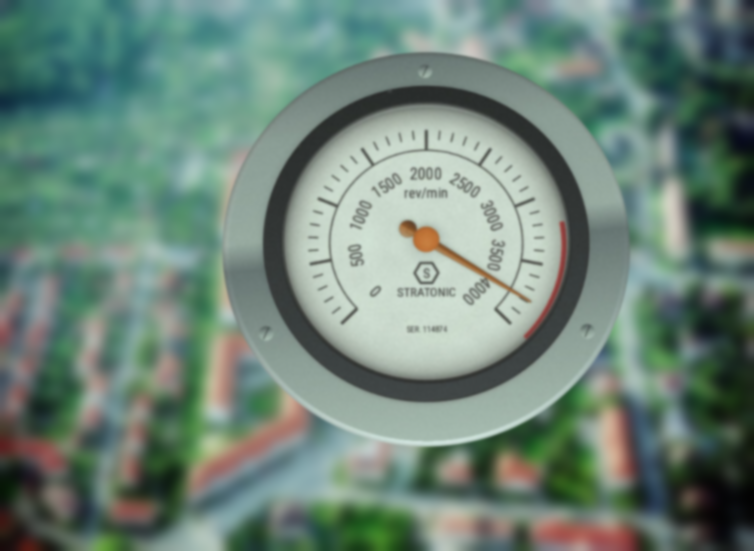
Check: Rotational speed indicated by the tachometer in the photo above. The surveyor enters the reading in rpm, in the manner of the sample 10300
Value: 3800
